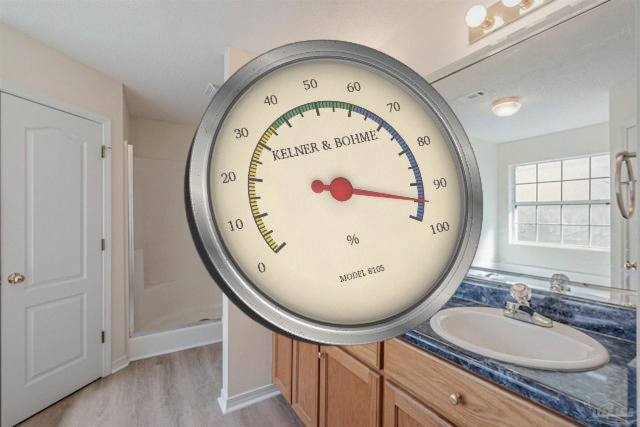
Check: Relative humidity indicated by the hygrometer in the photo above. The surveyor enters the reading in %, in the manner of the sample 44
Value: 95
